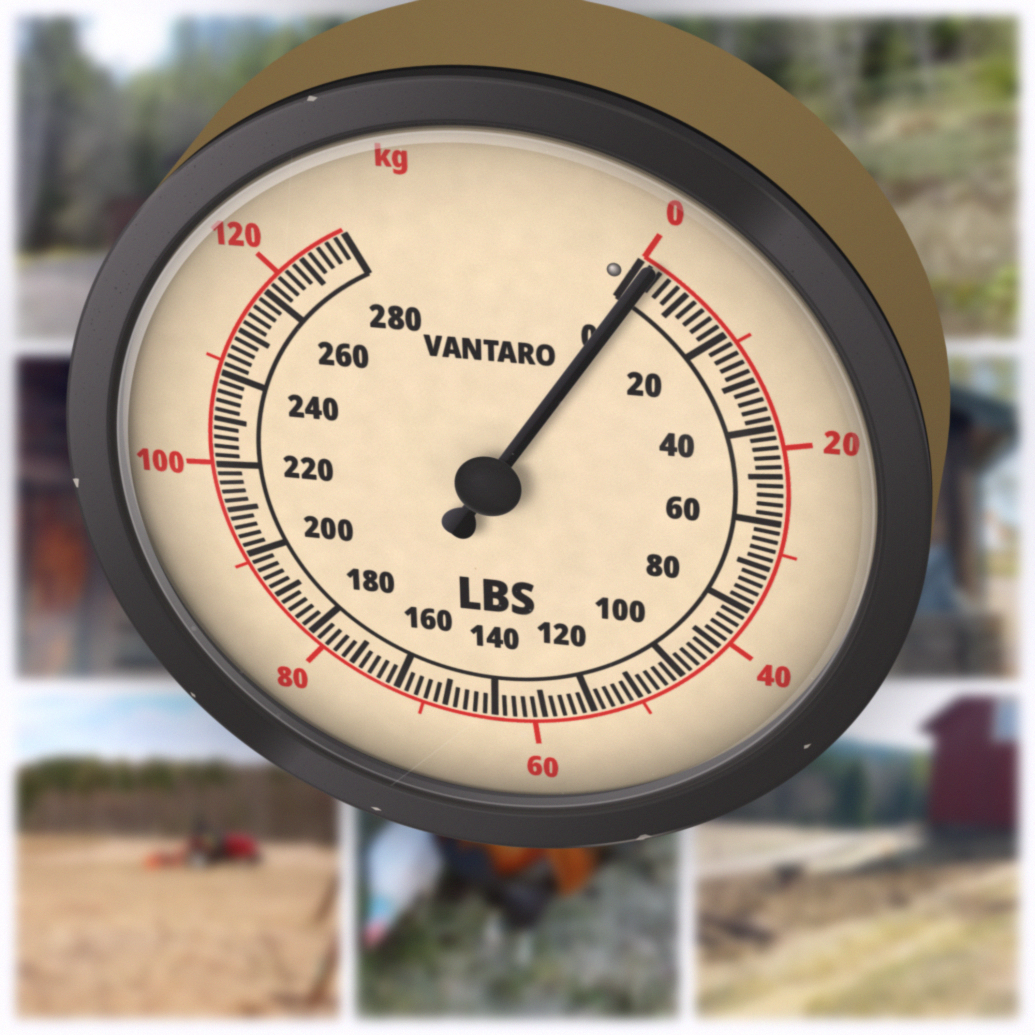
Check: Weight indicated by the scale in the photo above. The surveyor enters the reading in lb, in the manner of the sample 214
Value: 2
